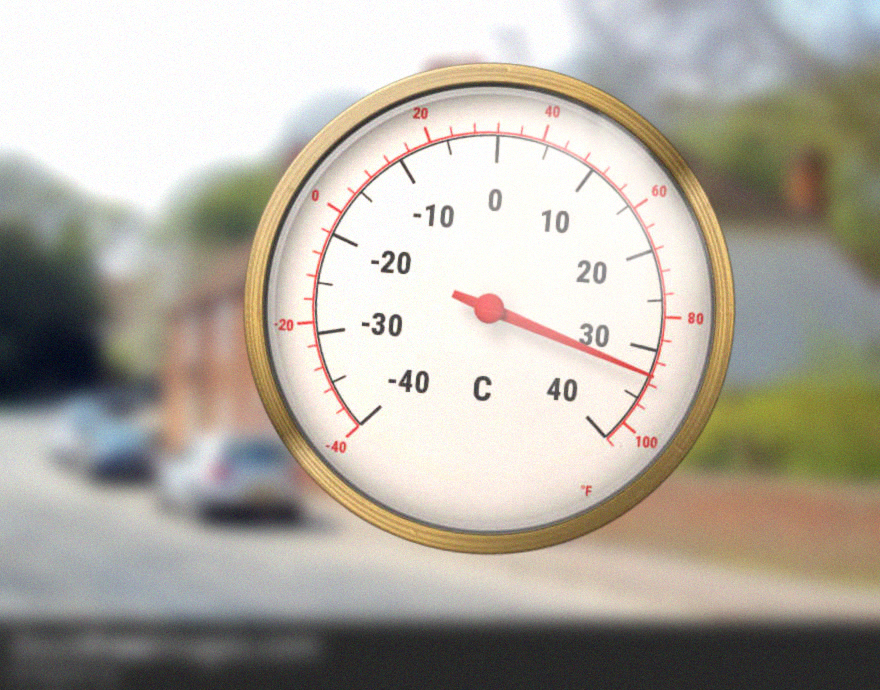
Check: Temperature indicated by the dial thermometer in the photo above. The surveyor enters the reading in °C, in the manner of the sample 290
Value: 32.5
